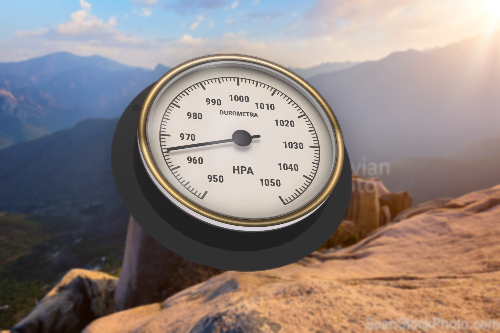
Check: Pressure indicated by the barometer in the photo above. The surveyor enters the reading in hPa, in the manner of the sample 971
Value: 965
